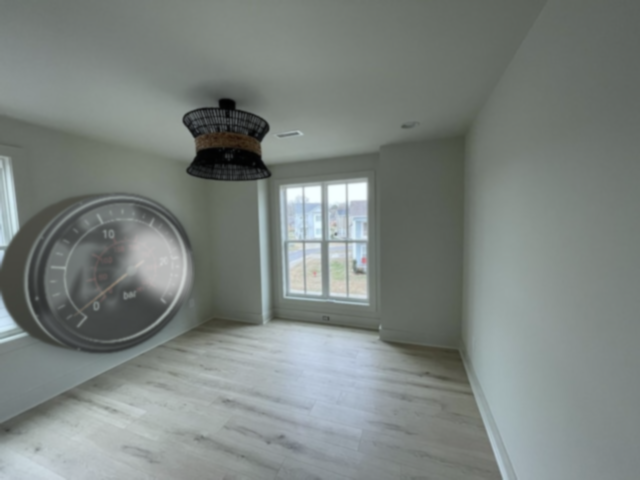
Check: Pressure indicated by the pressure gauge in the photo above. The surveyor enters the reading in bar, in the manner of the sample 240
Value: 1
